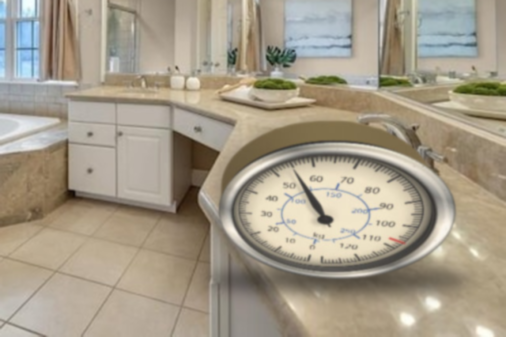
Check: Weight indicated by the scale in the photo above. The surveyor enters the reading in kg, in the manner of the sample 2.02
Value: 55
